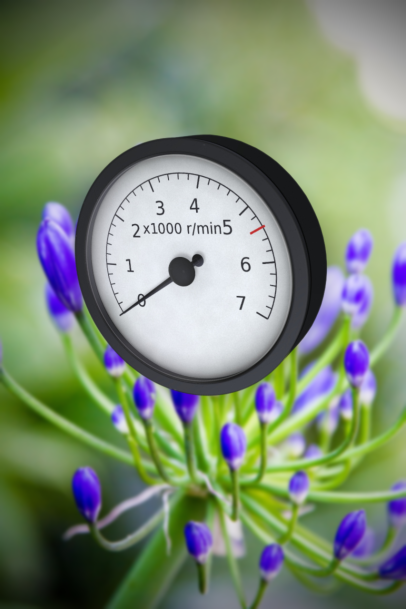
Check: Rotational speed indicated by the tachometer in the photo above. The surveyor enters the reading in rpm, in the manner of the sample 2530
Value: 0
